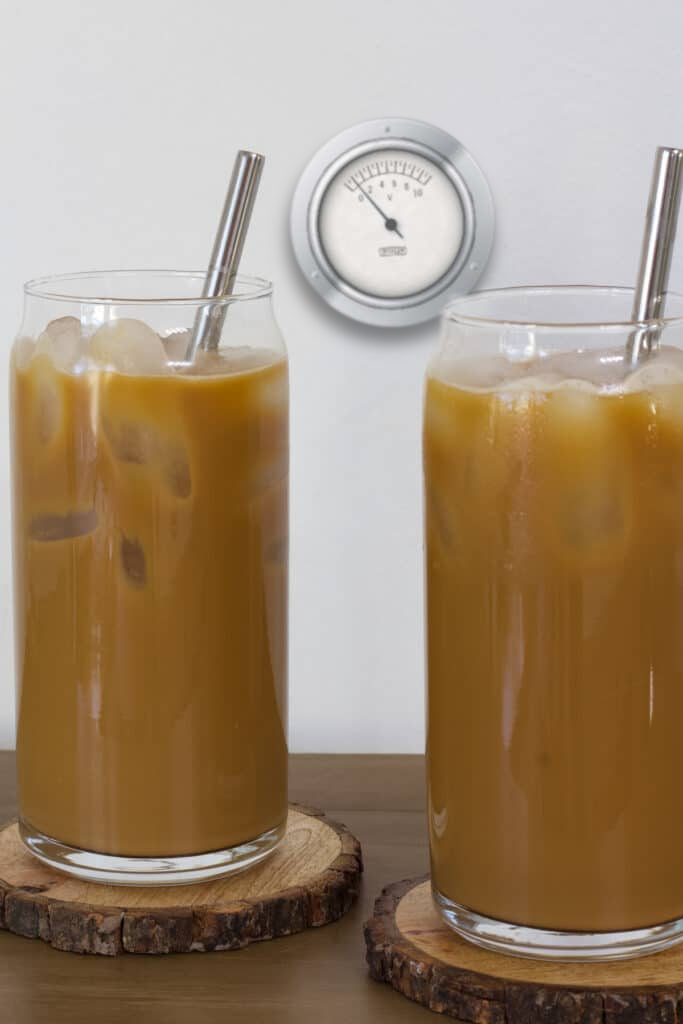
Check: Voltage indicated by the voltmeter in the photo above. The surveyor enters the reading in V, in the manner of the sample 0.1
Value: 1
